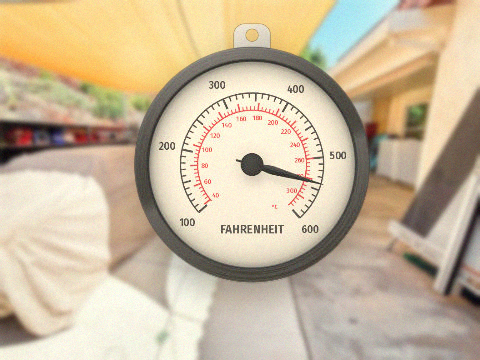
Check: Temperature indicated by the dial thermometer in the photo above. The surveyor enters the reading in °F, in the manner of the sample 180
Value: 540
